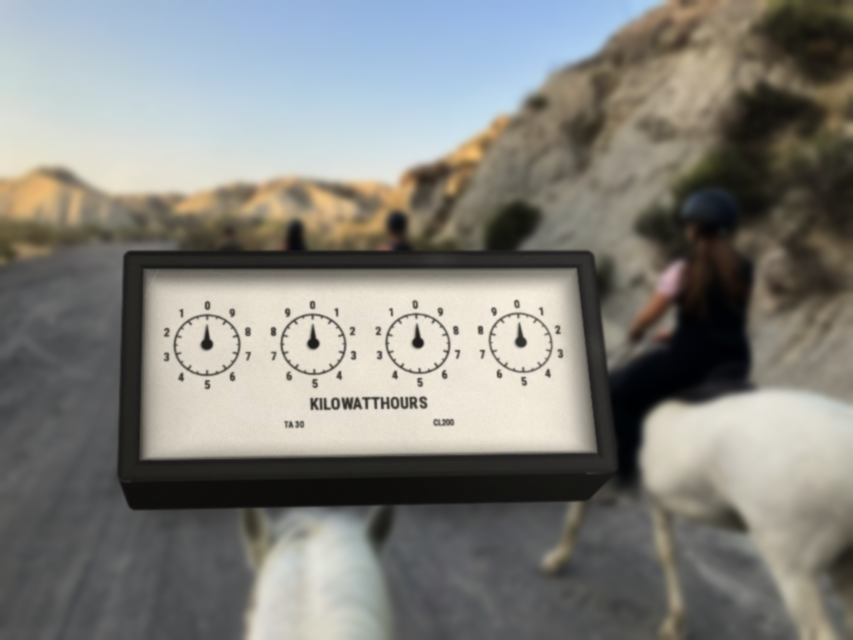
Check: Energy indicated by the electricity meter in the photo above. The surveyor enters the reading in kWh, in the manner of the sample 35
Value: 0
